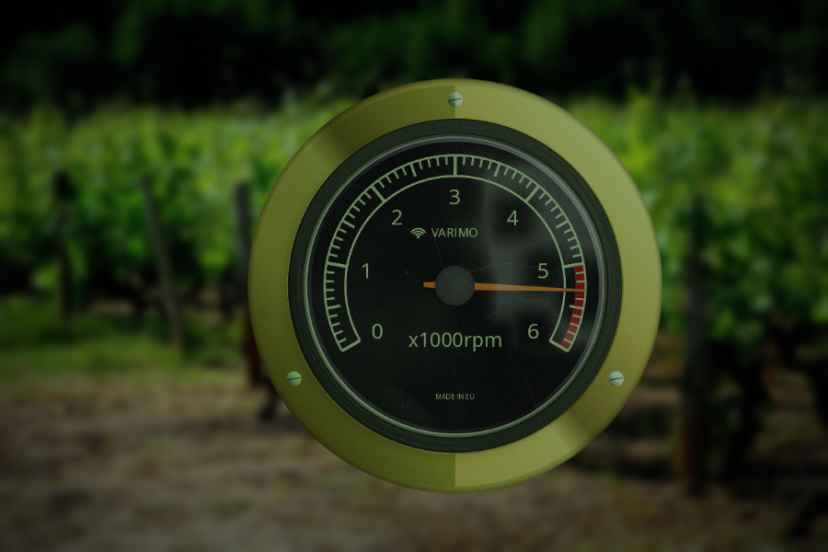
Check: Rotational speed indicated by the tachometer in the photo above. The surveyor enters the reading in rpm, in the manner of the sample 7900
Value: 5300
